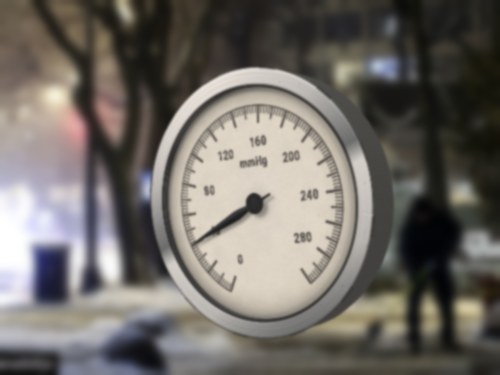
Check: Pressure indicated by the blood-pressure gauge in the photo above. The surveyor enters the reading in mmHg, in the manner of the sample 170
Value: 40
